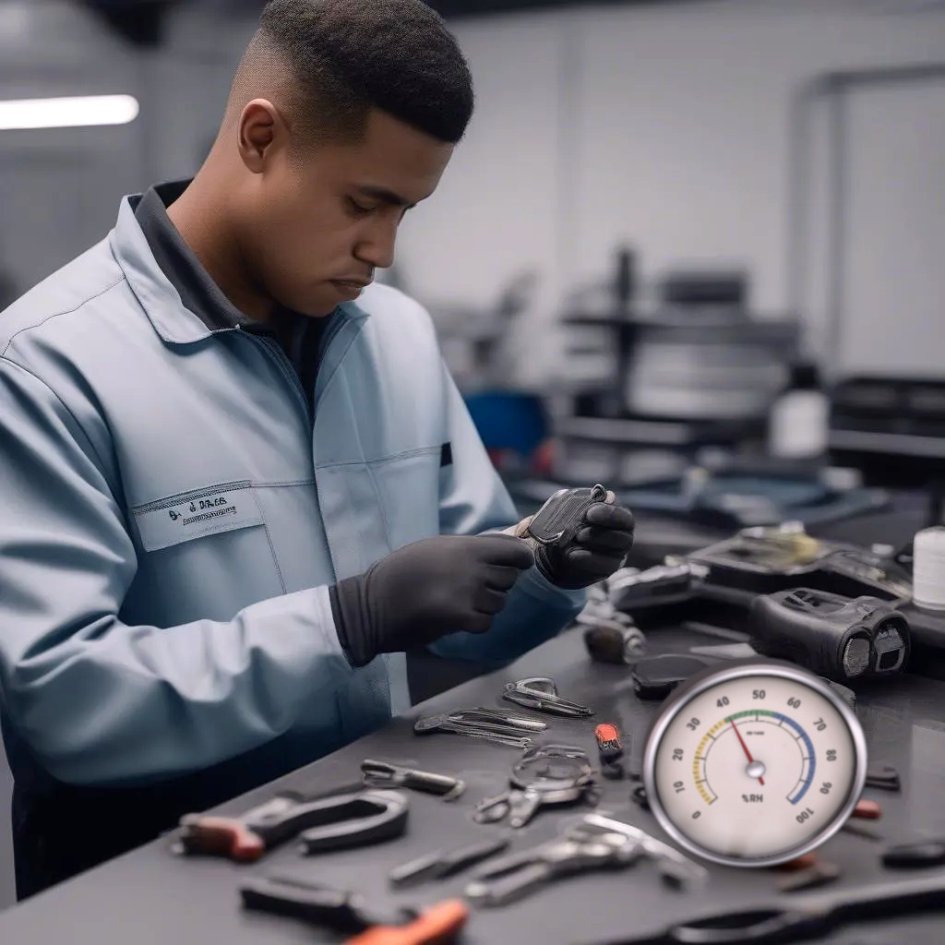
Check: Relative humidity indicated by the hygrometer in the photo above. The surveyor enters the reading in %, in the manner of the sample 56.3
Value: 40
